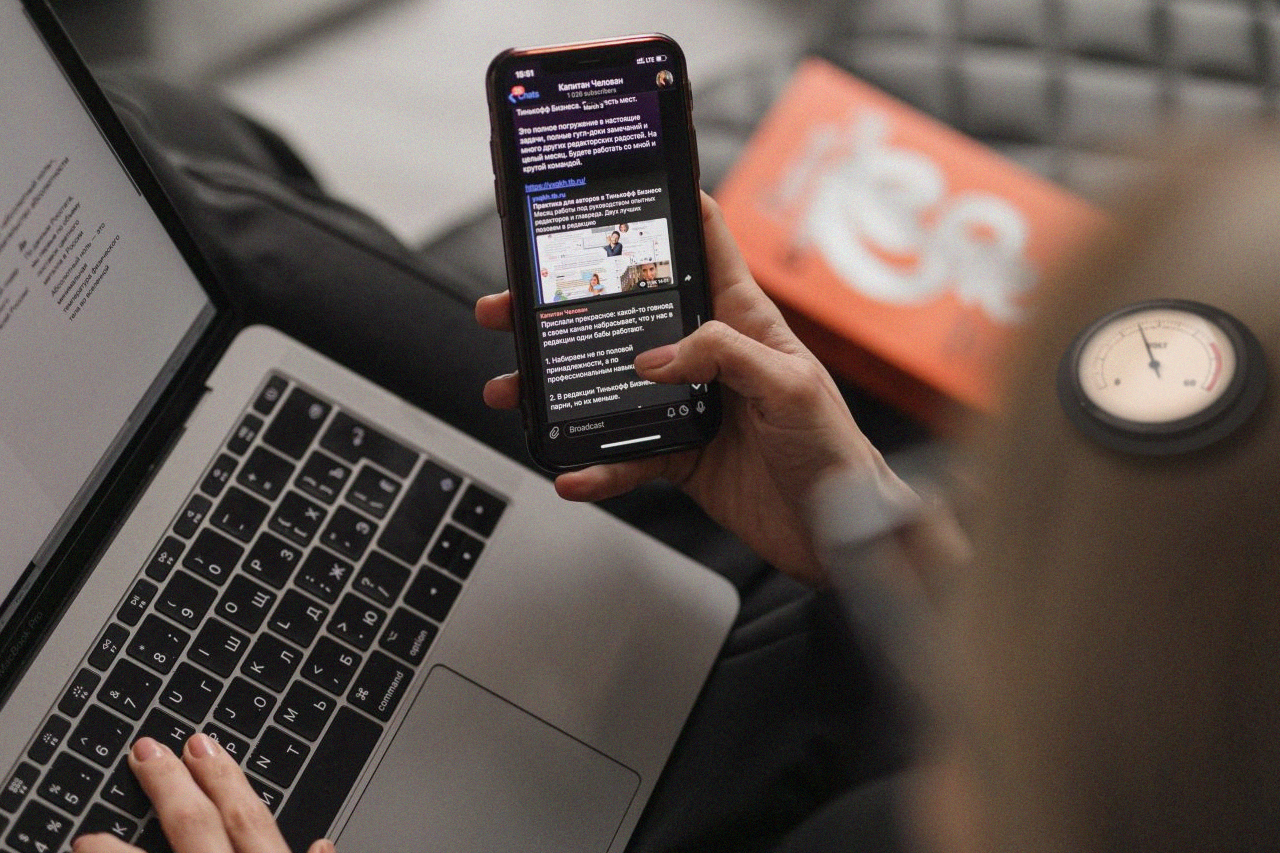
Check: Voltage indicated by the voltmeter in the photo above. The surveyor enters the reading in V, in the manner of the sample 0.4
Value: 25
